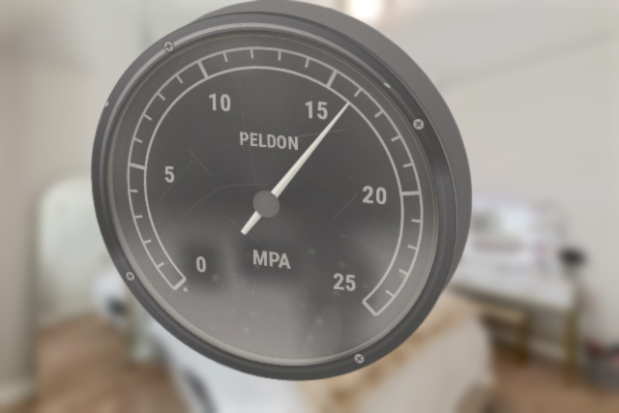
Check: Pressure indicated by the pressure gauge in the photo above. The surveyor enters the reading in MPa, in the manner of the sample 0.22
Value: 16
